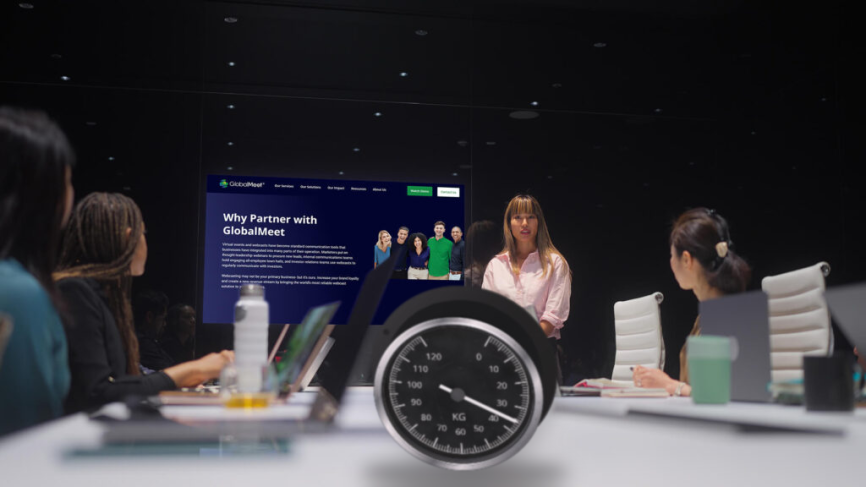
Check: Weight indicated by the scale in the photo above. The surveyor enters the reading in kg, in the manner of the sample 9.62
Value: 35
